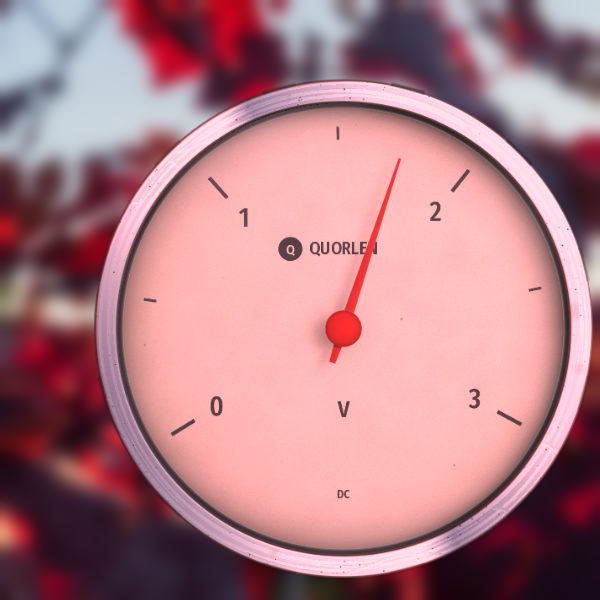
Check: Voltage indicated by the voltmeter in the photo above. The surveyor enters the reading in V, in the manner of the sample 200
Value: 1.75
